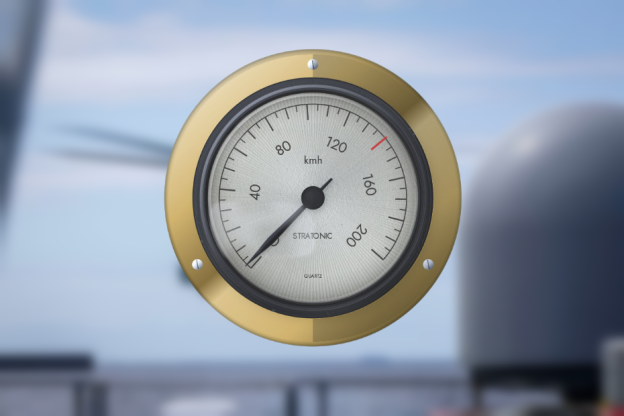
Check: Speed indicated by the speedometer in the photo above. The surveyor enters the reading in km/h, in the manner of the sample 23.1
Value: 2.5
